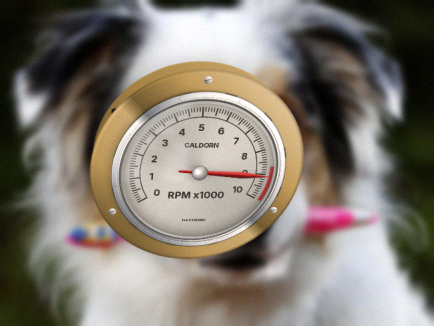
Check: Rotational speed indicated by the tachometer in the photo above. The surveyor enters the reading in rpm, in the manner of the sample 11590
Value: 9000
